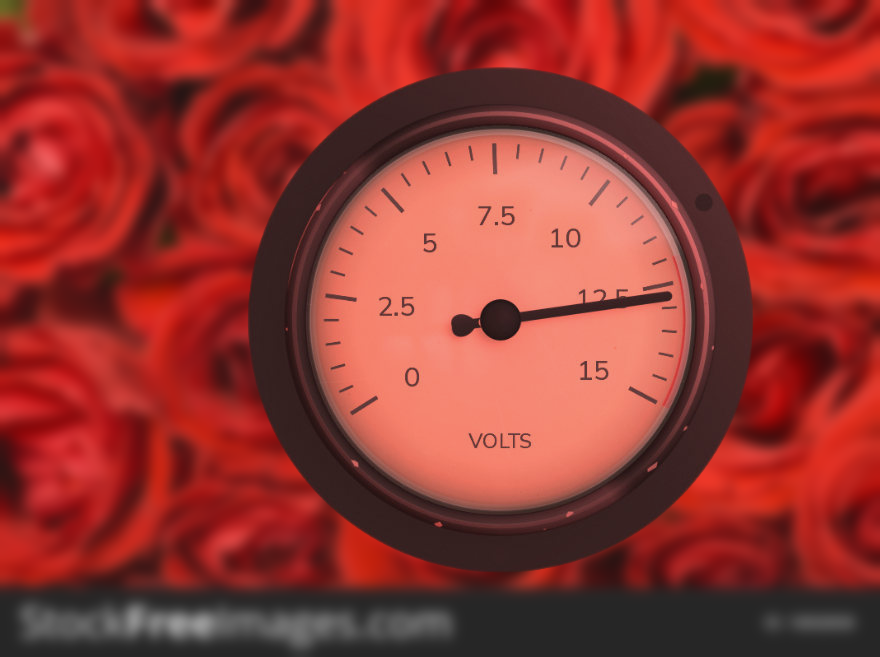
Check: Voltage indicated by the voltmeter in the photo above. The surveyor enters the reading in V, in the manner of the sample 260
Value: 12.75
